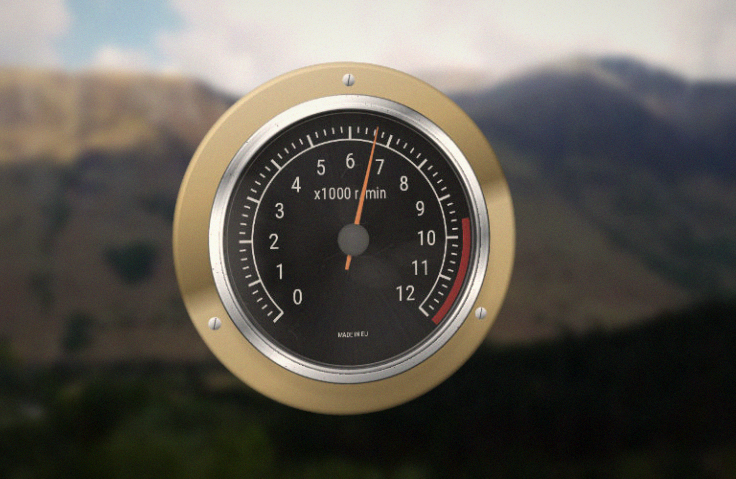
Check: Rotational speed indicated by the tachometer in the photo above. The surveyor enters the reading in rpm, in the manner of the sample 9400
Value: 6600
